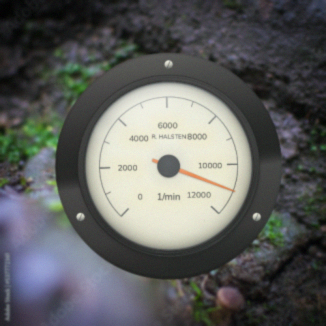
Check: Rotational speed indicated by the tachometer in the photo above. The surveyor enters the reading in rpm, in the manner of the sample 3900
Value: 11000
